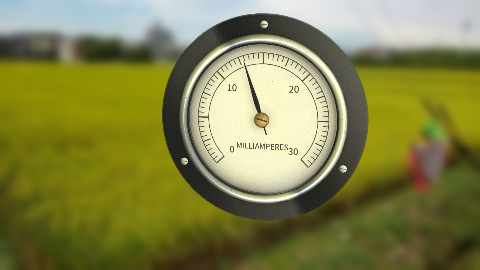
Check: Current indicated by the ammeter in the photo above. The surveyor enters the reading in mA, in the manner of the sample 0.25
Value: 13
